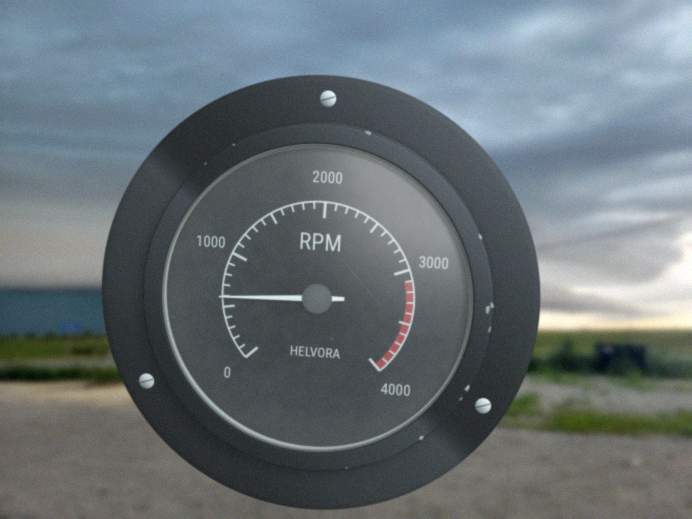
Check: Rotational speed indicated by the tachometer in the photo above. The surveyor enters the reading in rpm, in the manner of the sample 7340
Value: 600
